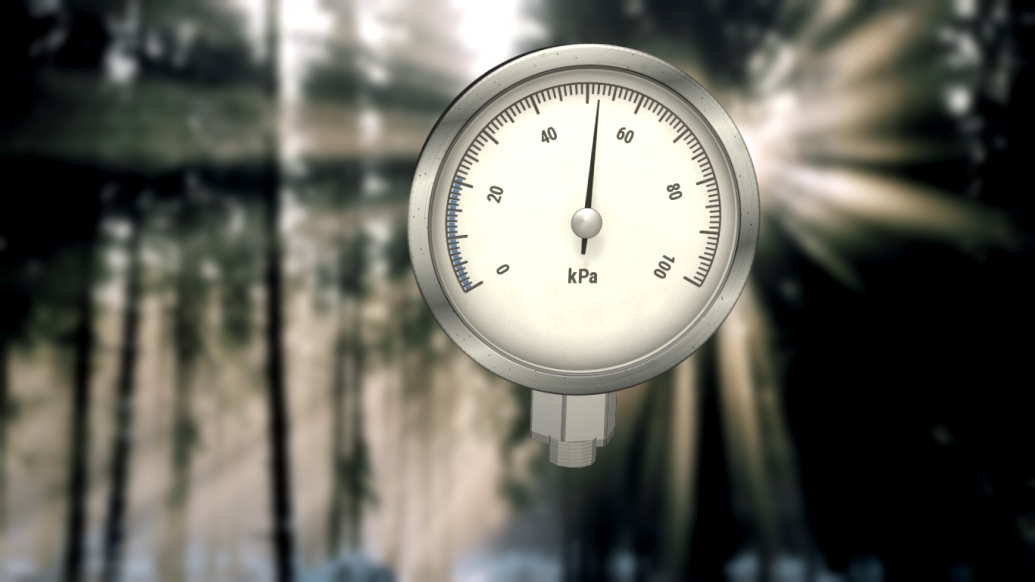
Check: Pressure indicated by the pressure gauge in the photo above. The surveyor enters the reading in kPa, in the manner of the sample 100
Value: 52
